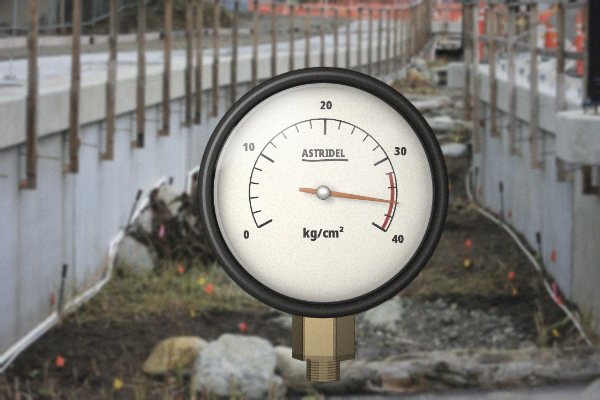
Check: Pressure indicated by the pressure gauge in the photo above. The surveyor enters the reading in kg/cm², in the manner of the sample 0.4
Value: 36
